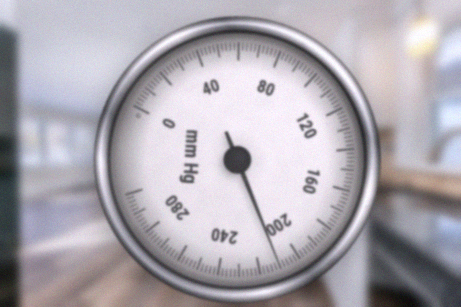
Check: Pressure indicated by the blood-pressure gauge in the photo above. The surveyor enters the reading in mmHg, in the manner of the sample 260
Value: 210
